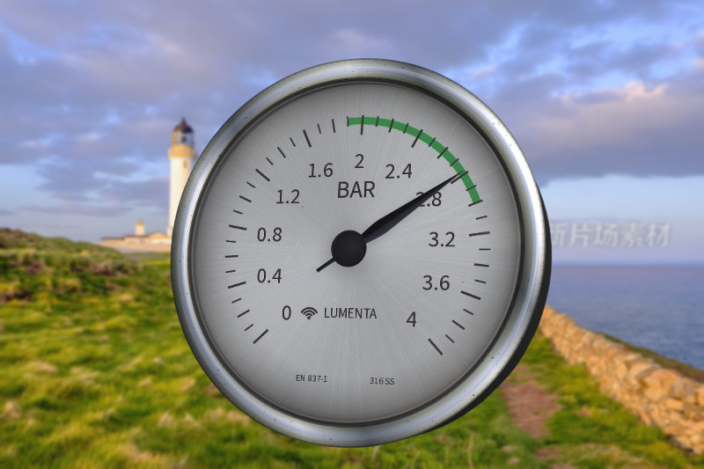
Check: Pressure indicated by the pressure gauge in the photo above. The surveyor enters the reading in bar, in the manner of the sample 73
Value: 2.8
